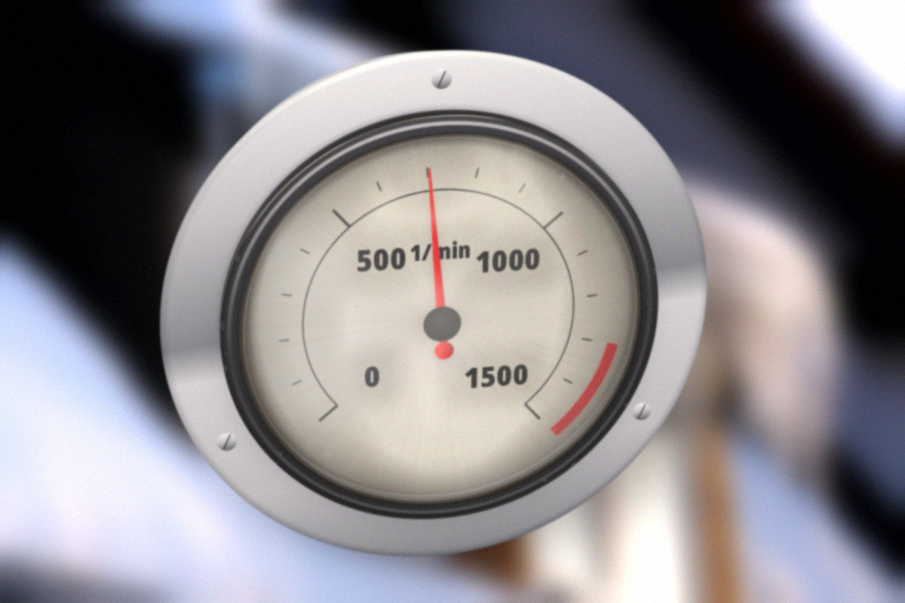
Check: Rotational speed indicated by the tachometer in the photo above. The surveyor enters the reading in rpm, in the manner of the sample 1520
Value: 700
